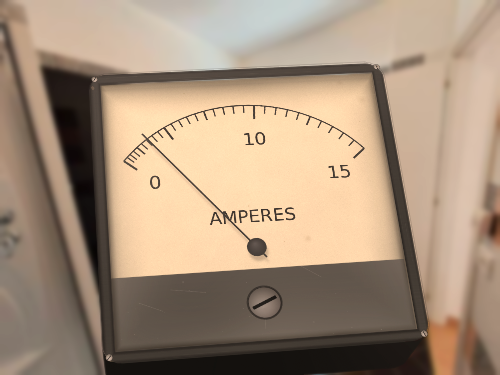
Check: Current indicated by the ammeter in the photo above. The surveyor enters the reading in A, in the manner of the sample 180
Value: 3.5
